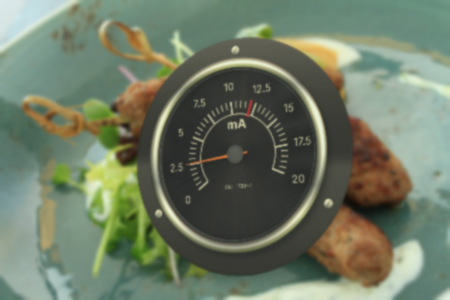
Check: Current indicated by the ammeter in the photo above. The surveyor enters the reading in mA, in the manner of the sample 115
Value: 2.5
